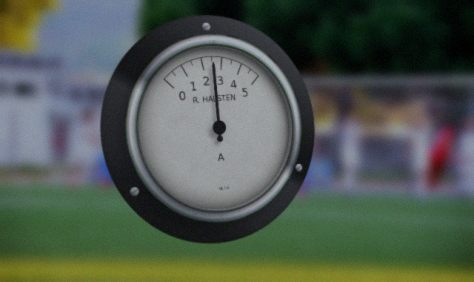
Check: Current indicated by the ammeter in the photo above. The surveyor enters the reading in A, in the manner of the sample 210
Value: 2.5
